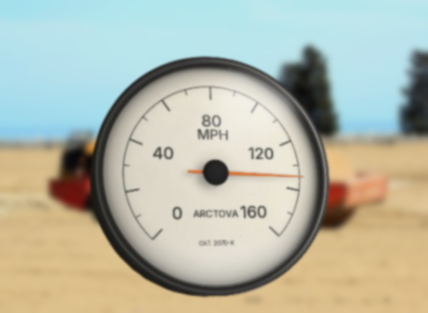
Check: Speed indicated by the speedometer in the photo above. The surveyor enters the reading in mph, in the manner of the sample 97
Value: 135
